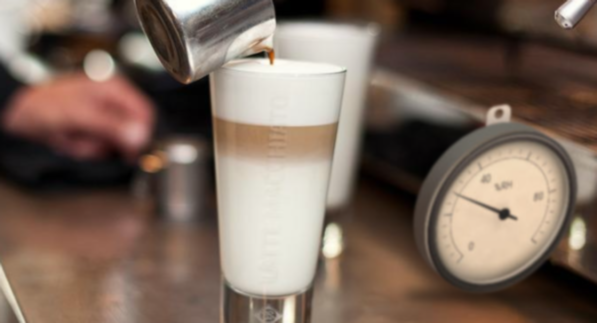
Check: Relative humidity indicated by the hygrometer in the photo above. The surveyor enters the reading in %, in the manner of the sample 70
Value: 28
